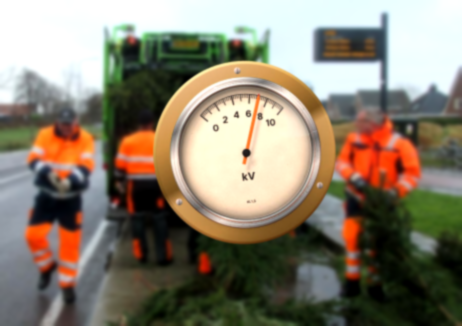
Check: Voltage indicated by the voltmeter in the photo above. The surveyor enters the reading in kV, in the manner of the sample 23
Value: 7
